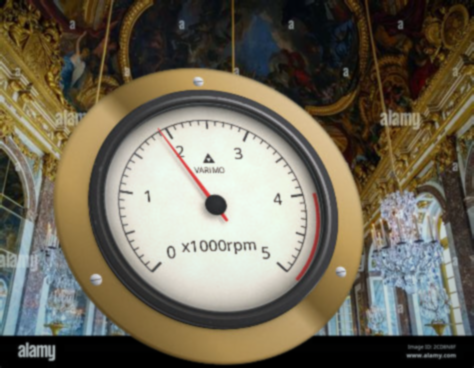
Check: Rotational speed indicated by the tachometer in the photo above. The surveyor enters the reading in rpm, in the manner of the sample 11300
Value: 1900
